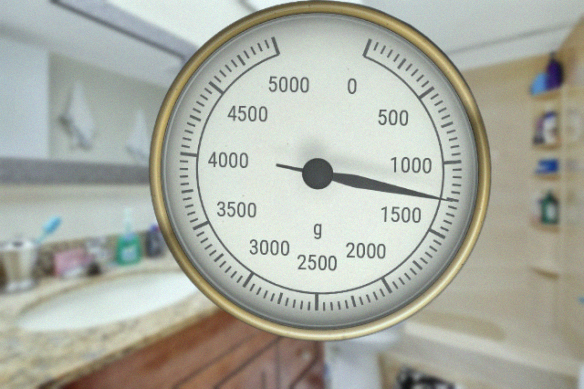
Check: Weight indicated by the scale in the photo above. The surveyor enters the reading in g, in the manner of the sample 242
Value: 1250
